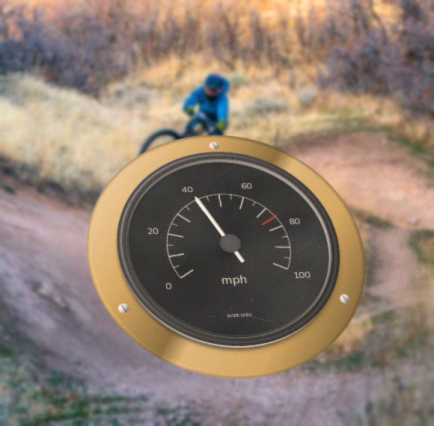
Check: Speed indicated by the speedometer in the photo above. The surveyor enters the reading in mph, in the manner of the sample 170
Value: 40
